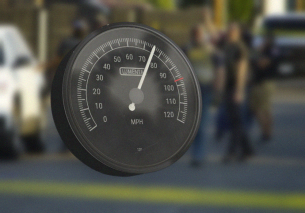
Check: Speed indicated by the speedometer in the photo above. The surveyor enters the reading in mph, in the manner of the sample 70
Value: 75
